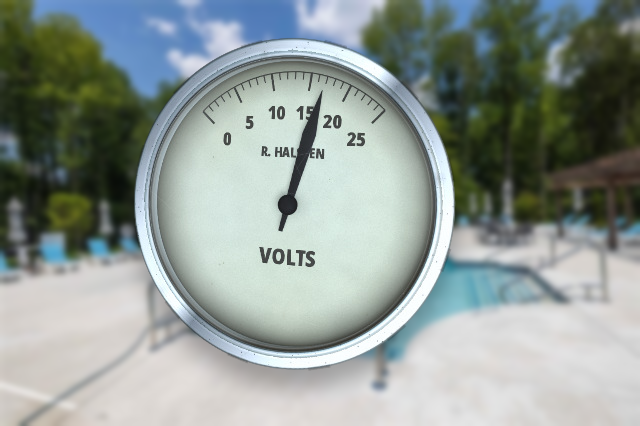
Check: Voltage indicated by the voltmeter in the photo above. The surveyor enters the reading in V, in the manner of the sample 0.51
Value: 17
